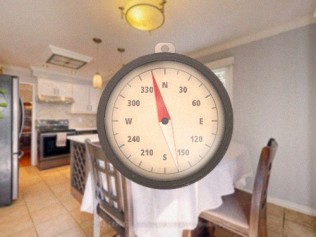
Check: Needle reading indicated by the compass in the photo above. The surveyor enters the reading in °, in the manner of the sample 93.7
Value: 345
